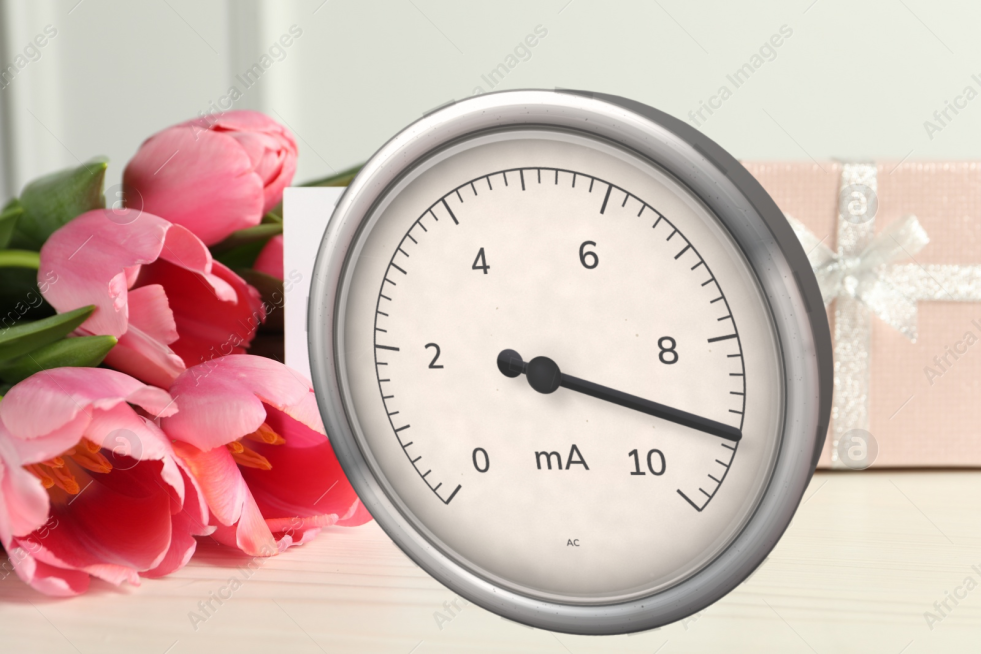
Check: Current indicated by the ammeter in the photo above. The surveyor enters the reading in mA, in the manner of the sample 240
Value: 9
